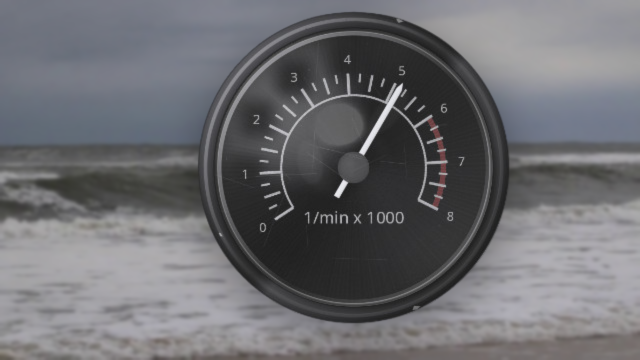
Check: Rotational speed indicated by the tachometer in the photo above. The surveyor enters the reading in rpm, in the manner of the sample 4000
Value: 5125
